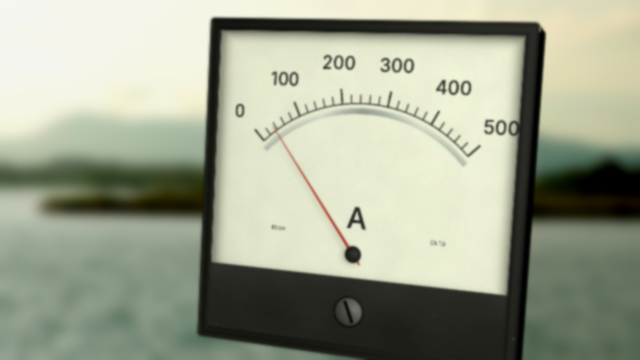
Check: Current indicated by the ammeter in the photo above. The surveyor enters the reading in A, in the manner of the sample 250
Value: 40
